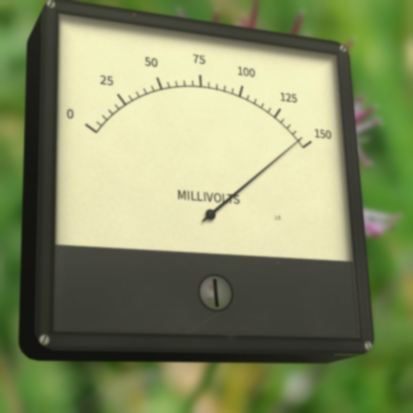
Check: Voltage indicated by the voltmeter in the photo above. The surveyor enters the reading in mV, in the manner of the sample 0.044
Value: 145
